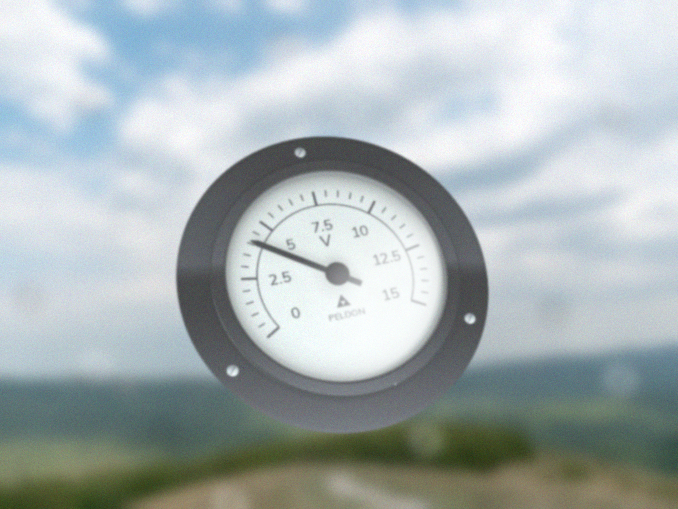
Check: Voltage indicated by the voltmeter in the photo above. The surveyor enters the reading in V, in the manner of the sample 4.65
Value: 4
